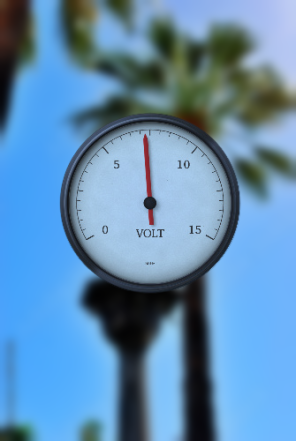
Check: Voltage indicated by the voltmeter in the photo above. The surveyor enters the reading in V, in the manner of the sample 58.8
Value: 7.25
